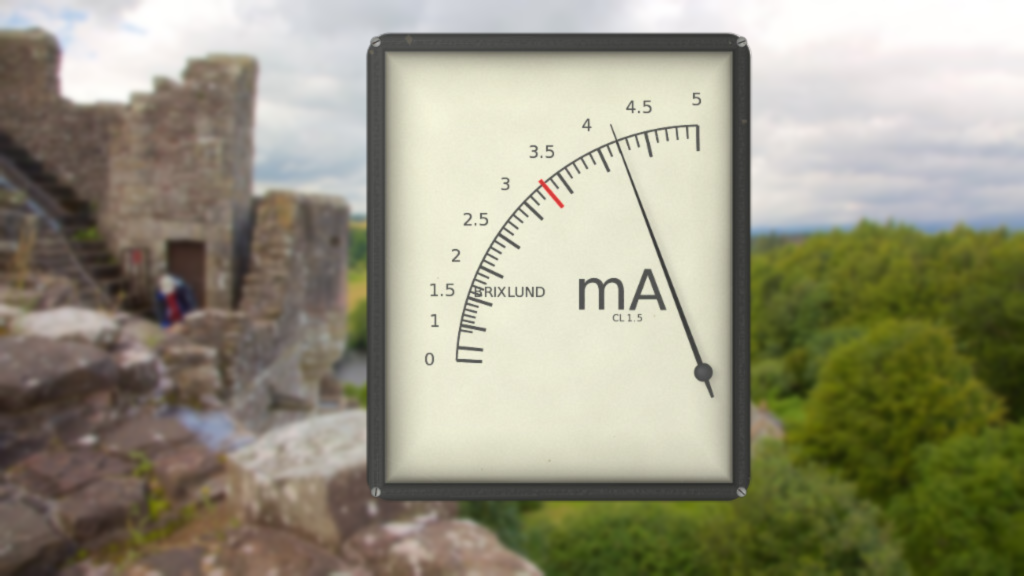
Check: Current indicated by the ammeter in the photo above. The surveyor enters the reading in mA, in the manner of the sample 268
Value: 4.2
